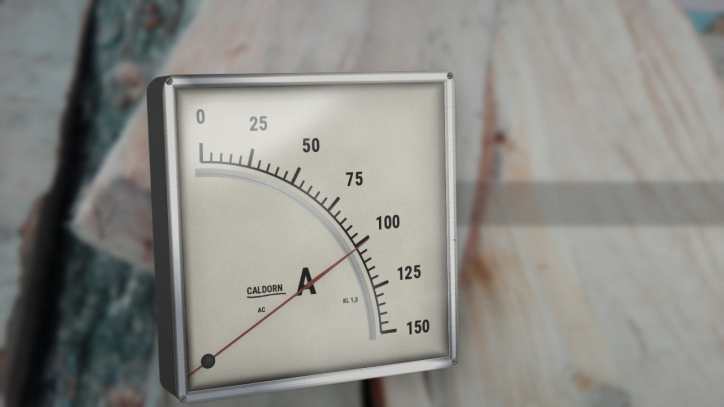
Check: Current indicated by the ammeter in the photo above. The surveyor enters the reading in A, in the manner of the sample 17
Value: 100
